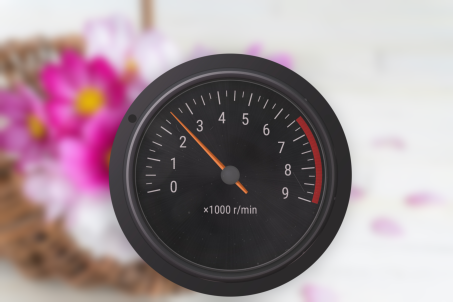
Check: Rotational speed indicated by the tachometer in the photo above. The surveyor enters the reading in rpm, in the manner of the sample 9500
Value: 2500
